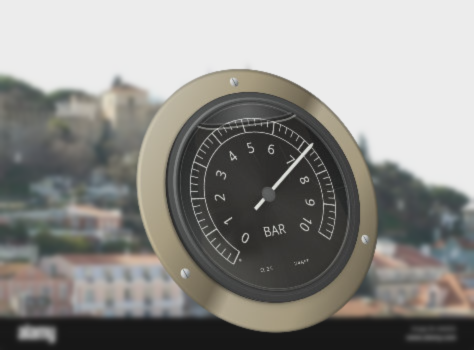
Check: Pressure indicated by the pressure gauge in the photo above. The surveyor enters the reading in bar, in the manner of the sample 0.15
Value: 7.2
